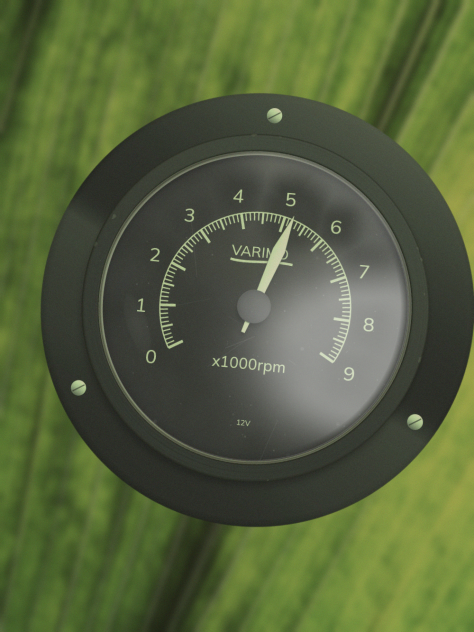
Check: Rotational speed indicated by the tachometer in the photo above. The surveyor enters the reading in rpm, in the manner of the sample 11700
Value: 5200
